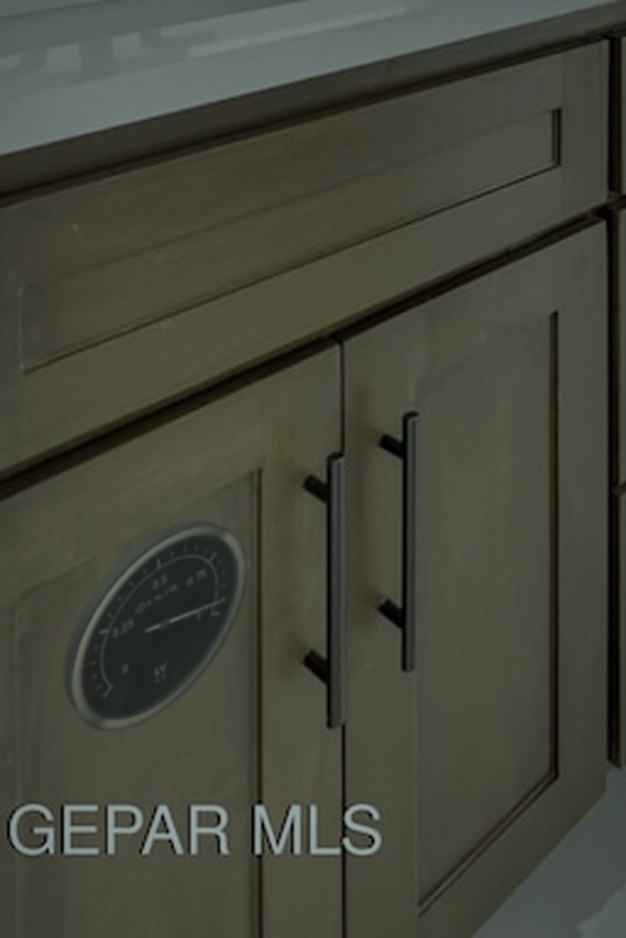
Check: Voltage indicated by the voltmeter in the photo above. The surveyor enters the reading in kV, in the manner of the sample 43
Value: 0.95
